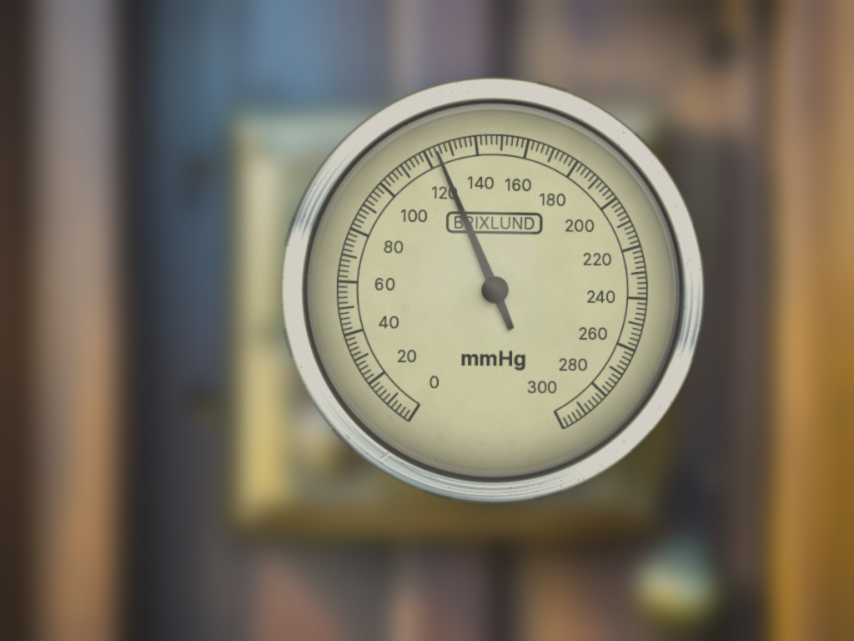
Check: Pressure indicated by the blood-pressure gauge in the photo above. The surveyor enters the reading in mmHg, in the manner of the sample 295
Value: 124
